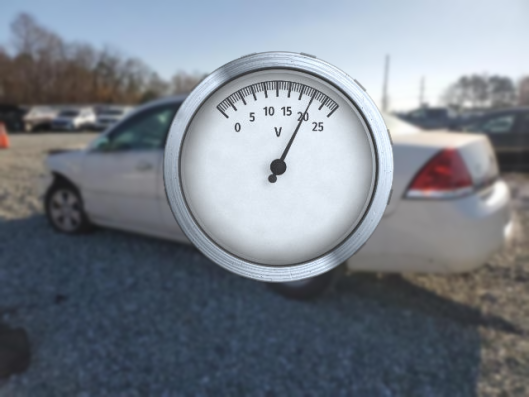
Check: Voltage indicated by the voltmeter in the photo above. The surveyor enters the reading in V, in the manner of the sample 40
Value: 20
